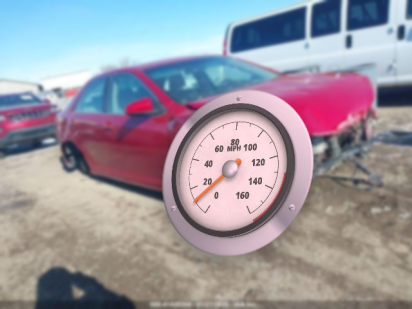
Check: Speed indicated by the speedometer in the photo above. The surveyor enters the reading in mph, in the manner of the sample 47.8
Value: 10
